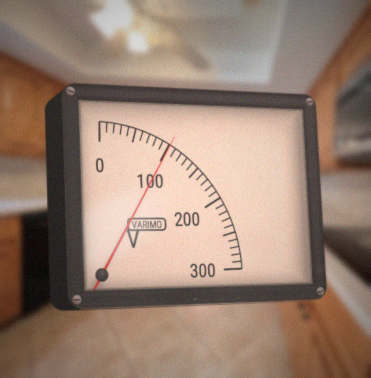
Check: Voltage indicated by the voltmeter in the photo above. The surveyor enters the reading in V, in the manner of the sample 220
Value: 100
